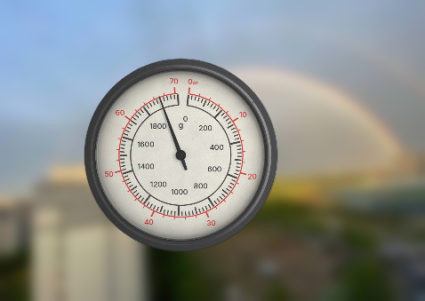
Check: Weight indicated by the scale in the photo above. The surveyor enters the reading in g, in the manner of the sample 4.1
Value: 1900
